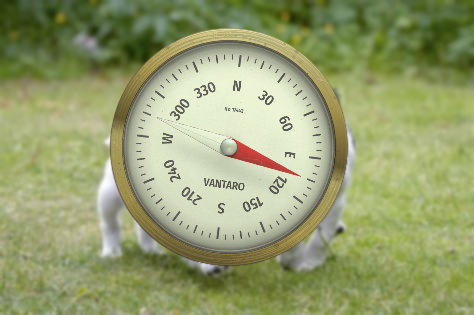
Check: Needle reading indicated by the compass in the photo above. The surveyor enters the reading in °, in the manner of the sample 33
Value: 105
